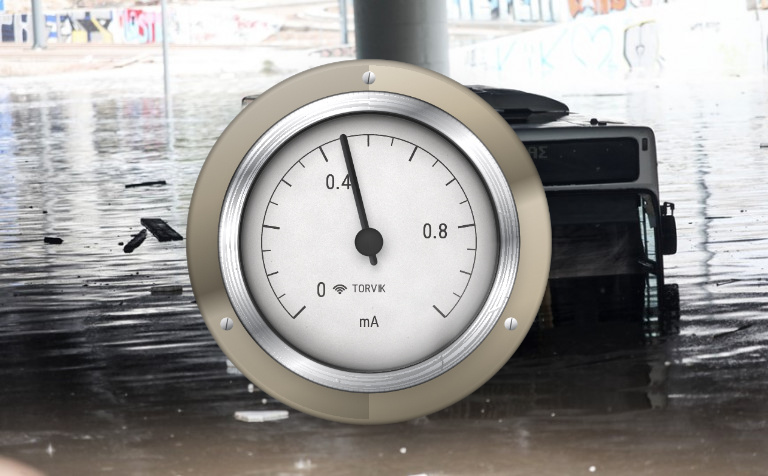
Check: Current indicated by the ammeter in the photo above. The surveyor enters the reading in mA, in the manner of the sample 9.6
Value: 0.45
